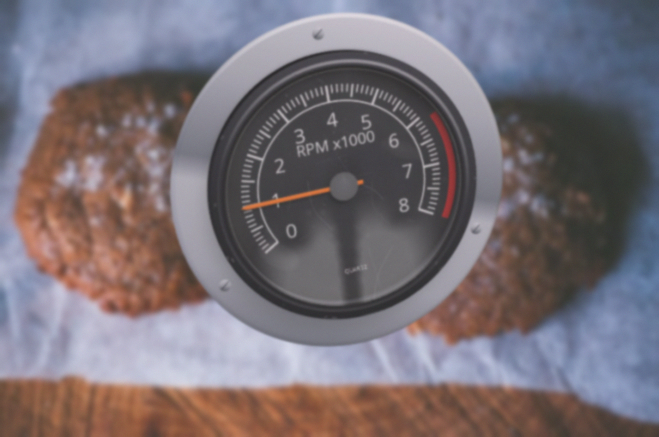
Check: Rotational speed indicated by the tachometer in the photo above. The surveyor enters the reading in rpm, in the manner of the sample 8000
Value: 1000
